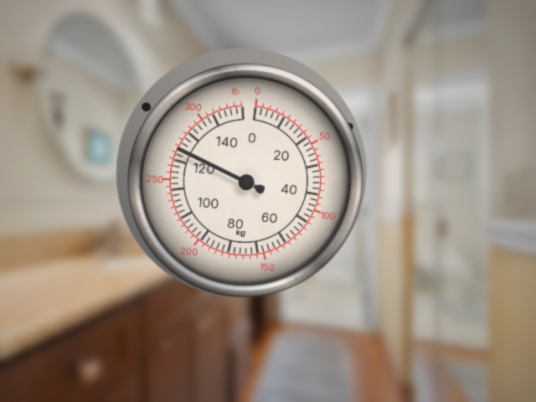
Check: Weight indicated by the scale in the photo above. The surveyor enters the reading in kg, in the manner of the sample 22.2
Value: 124
